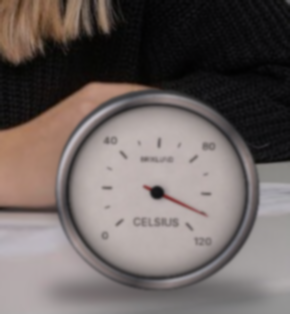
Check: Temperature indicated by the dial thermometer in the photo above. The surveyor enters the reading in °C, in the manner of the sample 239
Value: 110
